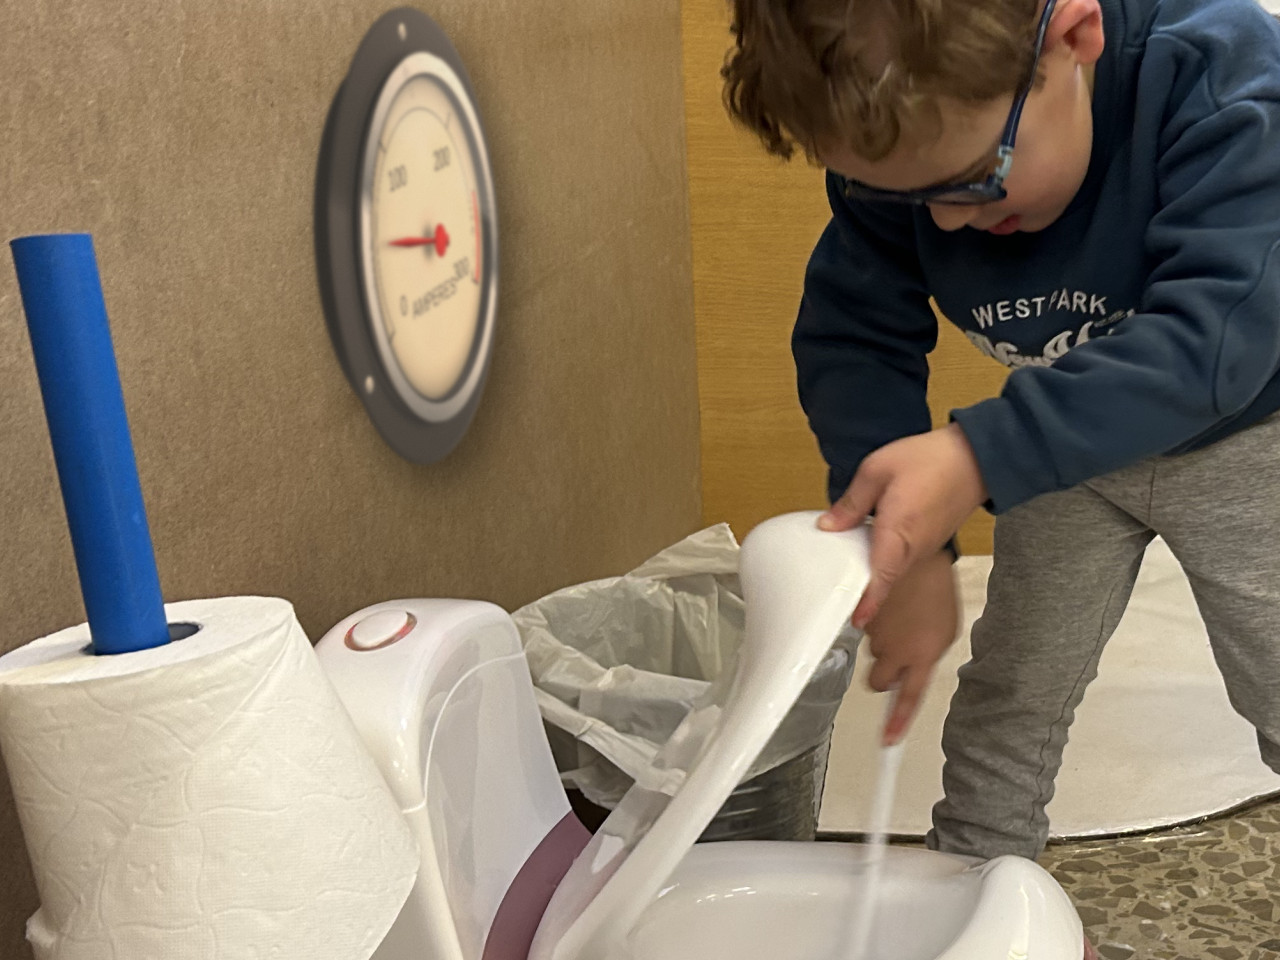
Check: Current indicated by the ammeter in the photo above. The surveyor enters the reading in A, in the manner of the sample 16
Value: 50
